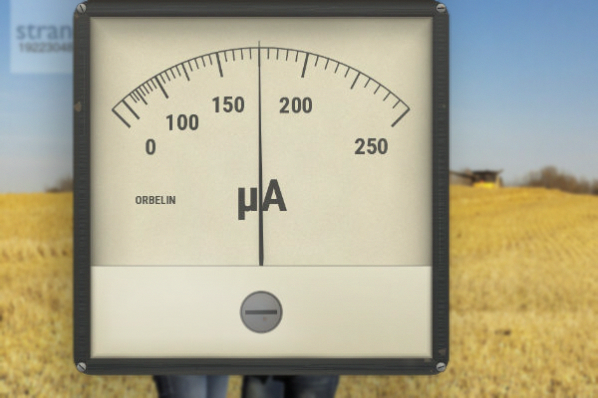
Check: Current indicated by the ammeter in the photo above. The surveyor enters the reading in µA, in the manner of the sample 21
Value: 175
